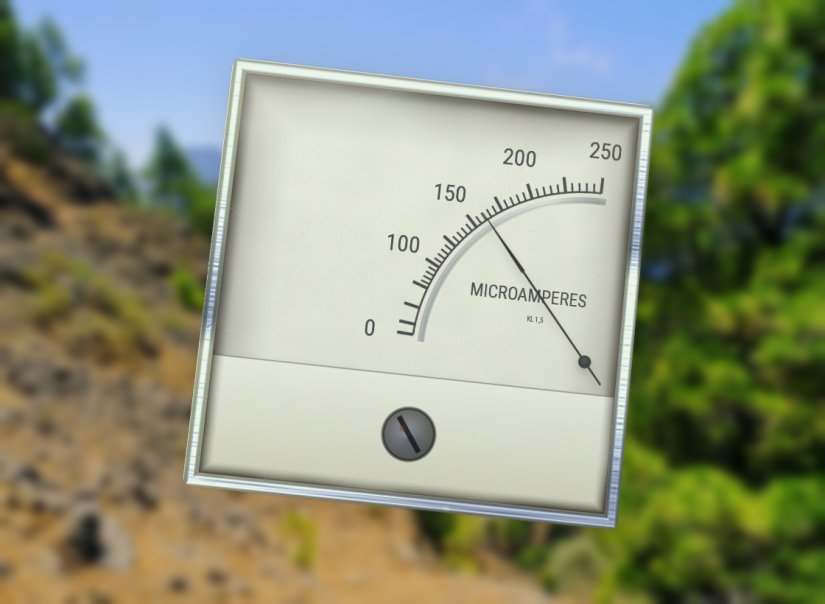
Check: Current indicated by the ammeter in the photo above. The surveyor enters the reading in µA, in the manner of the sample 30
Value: 160
